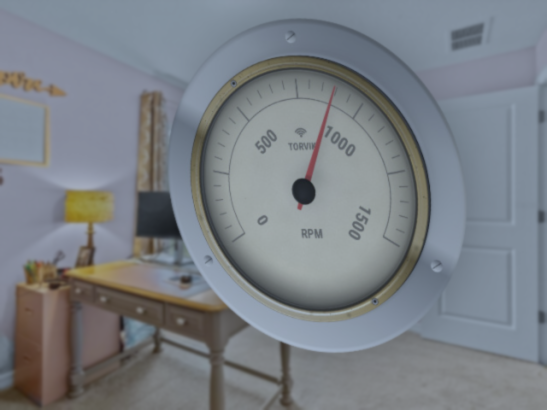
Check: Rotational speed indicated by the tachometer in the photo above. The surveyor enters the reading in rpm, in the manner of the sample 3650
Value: 900
